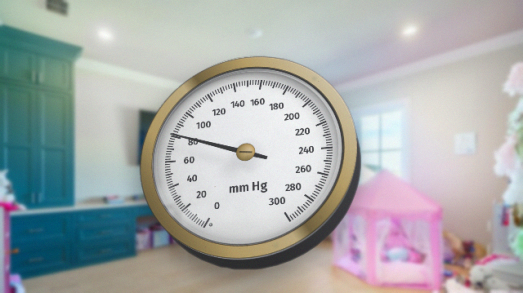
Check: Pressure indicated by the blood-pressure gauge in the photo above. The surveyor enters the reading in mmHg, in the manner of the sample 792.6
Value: 80
